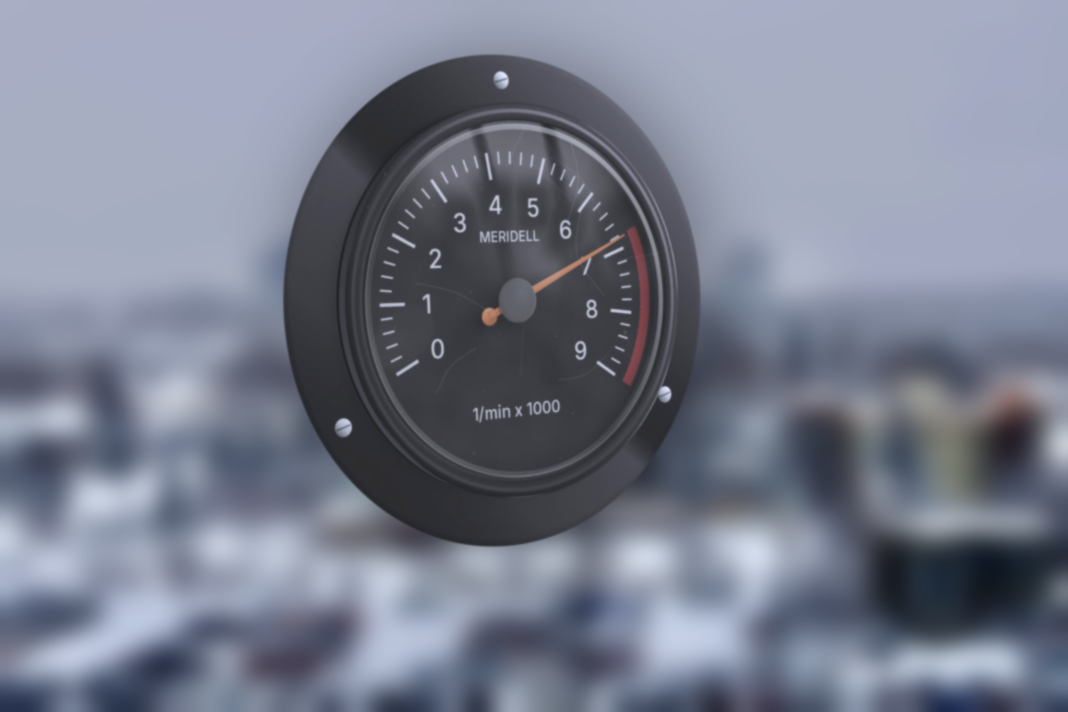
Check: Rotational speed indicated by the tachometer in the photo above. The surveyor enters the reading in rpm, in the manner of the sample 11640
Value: 6800
